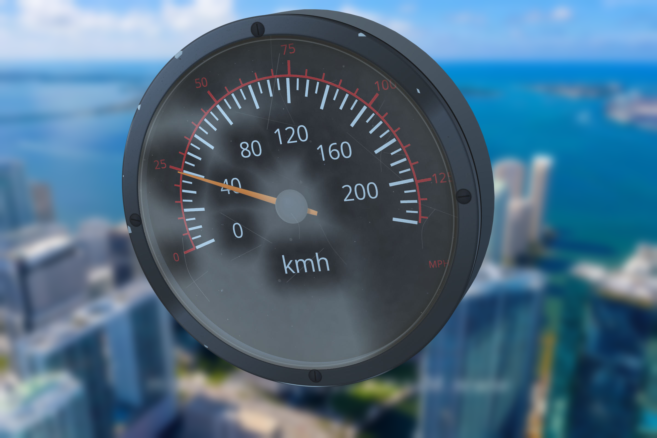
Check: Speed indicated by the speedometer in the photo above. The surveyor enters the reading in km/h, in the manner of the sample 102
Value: 40
